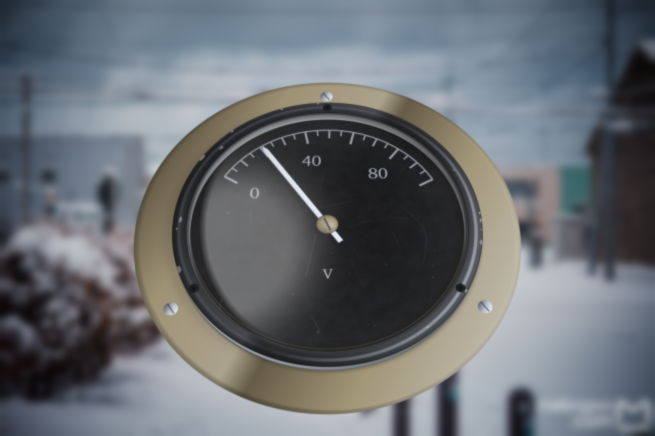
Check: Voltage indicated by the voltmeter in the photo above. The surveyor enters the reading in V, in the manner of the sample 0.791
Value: 20
